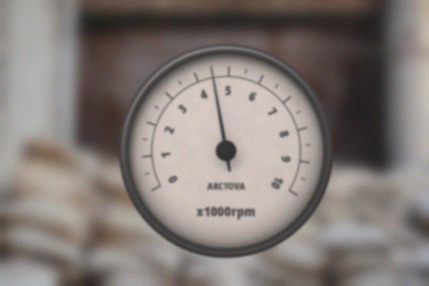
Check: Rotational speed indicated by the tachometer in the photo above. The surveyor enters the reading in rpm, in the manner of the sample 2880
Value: 4500
